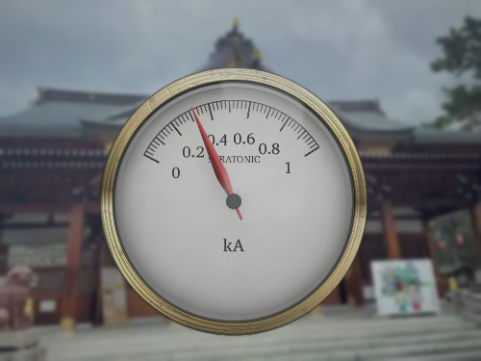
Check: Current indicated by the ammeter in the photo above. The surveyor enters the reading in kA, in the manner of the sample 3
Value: 0.32
